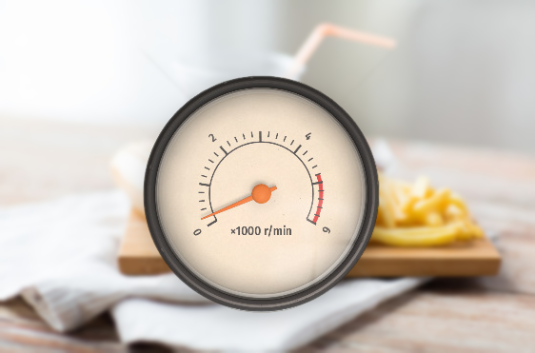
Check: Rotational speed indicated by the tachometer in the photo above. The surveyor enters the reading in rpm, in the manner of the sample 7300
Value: 200
